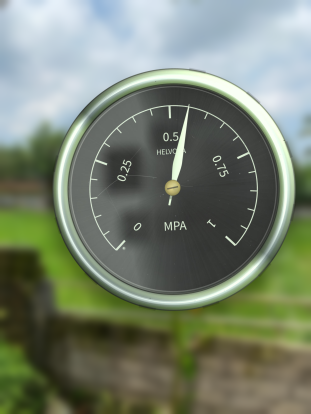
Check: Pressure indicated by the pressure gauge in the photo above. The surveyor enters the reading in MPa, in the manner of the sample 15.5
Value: 0.55
